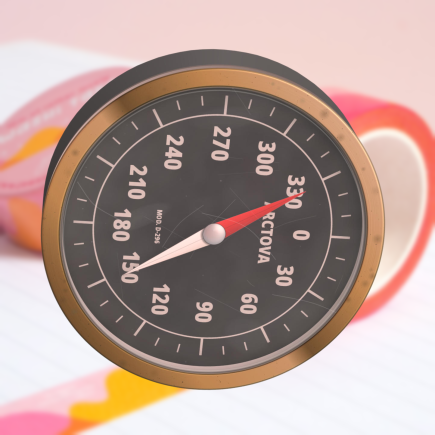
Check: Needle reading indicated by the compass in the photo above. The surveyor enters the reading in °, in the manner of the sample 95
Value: 330
